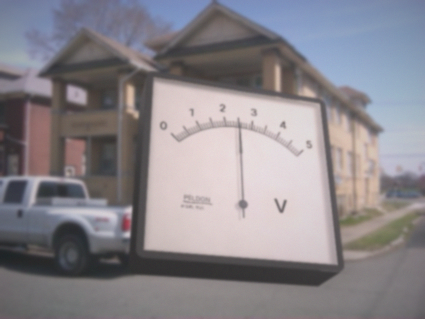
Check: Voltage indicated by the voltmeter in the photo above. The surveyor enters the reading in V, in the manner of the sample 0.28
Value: 2.5
